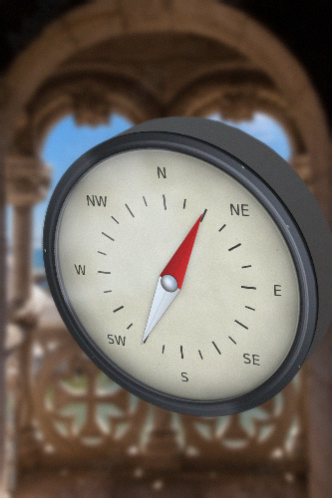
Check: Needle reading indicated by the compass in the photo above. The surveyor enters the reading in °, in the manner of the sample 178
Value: 30
